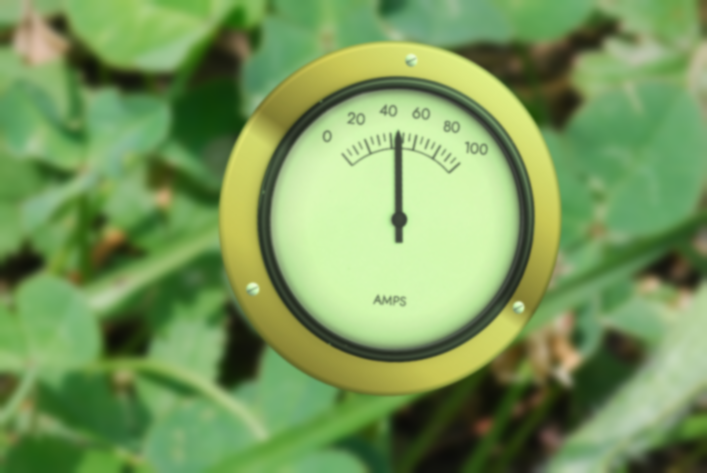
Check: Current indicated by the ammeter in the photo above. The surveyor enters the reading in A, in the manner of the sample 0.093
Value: 45
